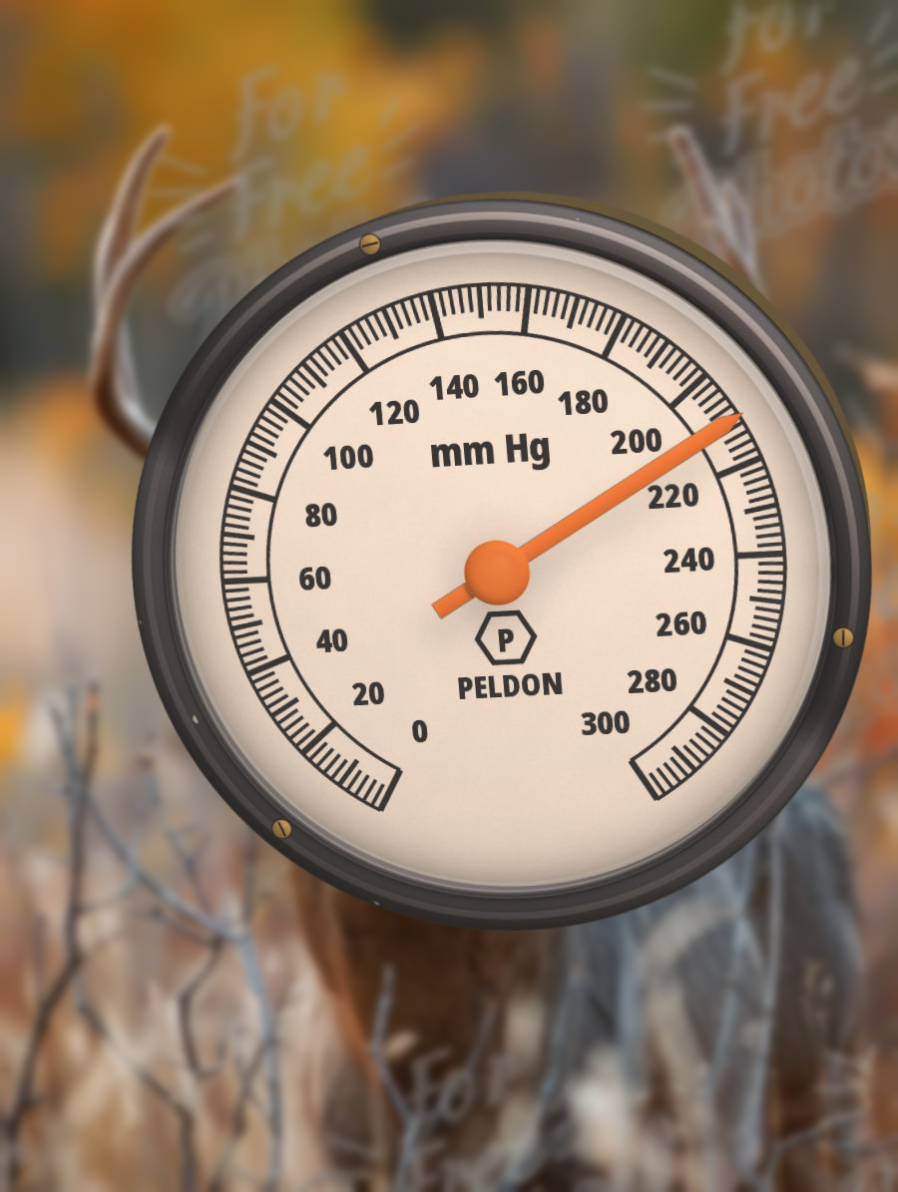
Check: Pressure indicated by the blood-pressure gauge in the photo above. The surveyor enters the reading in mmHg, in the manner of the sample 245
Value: 210
